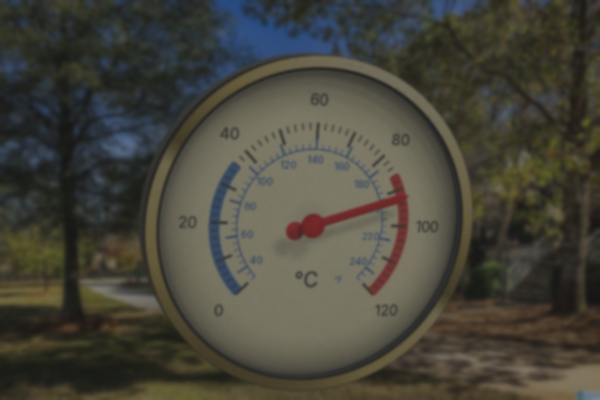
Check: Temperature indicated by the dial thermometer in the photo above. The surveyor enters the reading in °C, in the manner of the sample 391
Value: 92
